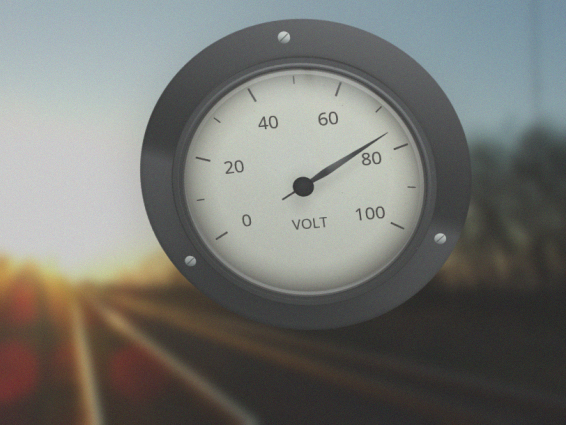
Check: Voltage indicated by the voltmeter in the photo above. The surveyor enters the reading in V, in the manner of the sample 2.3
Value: 75
